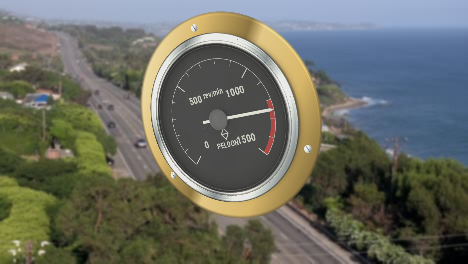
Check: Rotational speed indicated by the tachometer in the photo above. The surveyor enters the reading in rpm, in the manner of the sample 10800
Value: 1250
